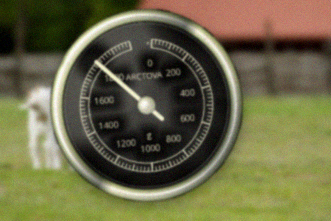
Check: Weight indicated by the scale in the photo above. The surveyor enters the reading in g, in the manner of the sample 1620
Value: 1800
